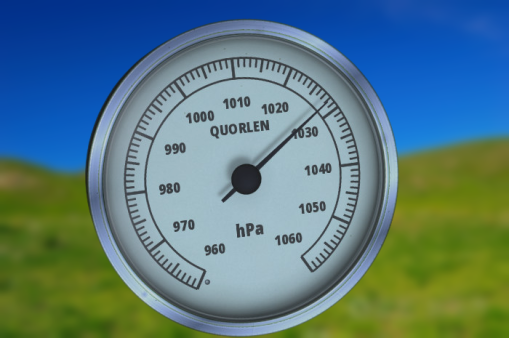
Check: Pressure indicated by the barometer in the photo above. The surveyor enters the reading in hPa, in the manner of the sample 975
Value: 1028
